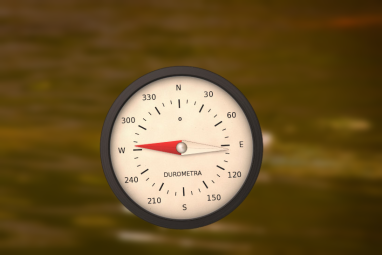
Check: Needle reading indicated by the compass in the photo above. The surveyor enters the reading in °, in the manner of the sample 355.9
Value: 275
